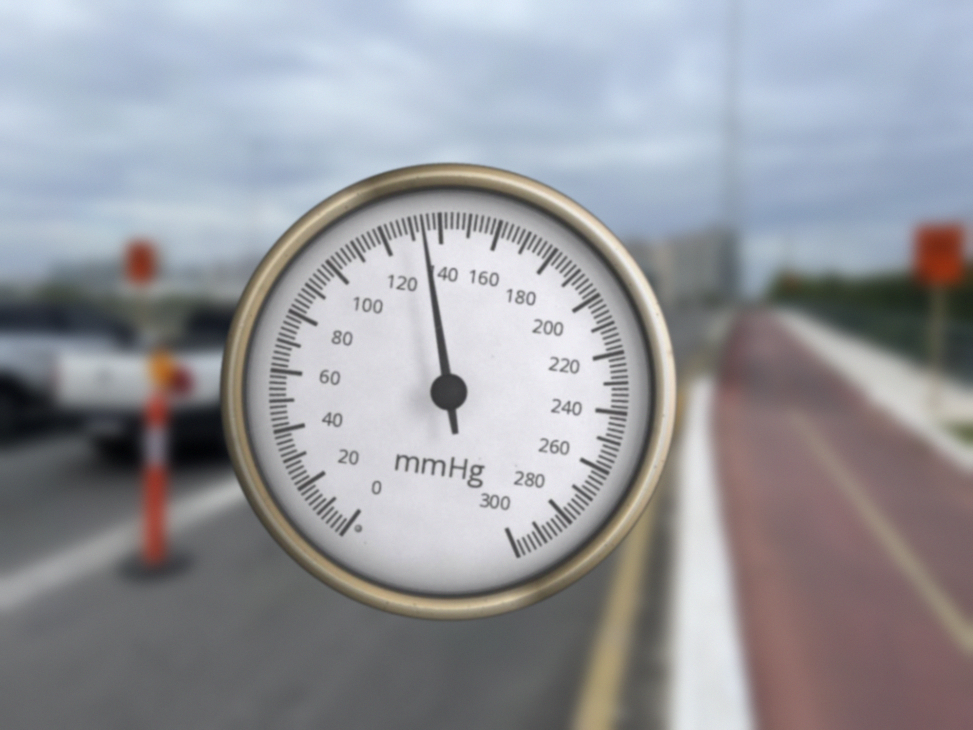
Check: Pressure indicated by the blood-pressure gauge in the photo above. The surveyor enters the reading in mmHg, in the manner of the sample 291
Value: 134
